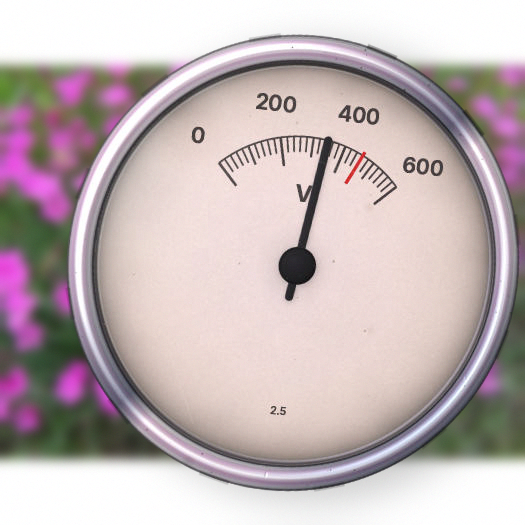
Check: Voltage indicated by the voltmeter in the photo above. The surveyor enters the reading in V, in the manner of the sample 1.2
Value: 340
